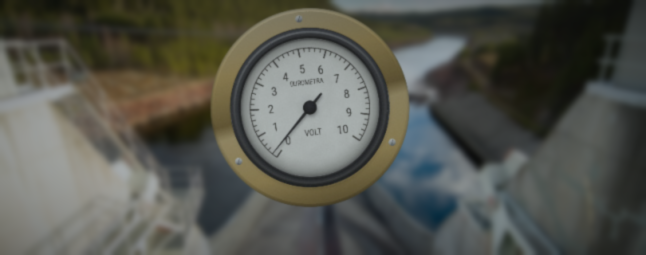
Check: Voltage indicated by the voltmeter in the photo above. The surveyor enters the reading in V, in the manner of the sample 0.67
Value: 0.2
